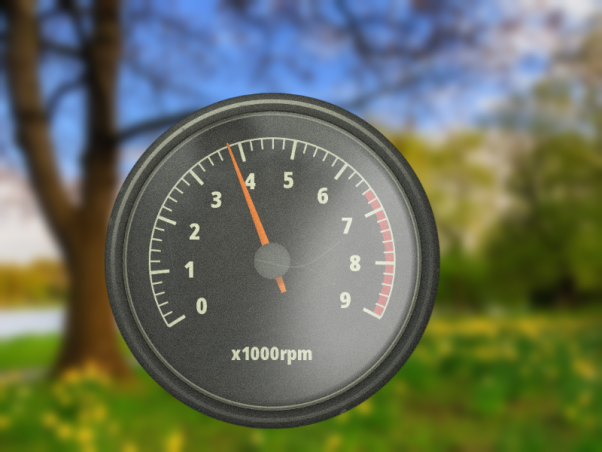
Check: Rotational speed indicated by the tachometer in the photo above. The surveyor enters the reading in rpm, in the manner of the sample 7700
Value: 3800
